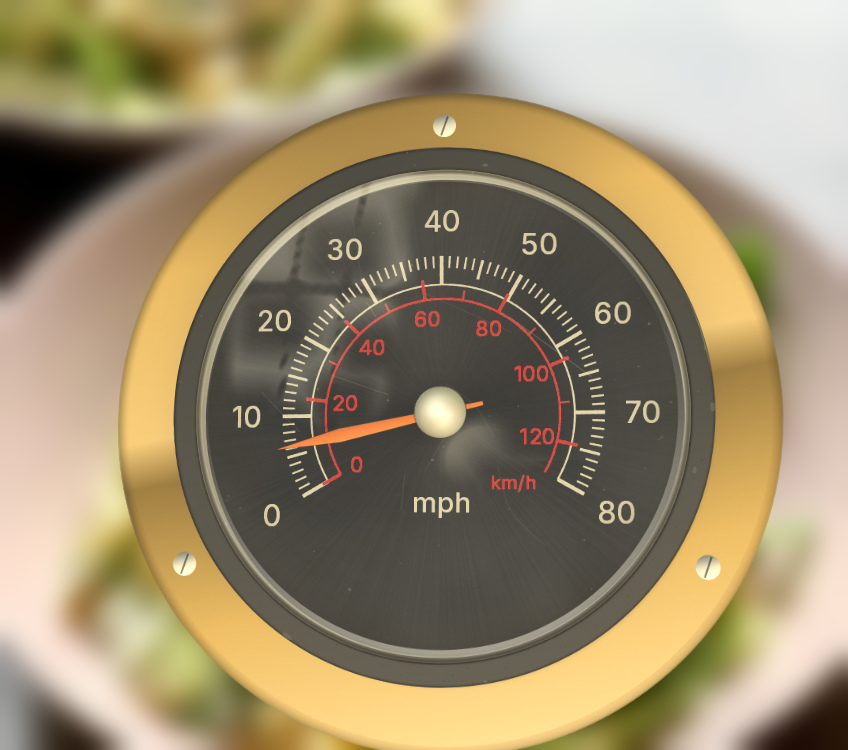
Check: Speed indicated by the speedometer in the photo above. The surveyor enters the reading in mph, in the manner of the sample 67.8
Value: 6
